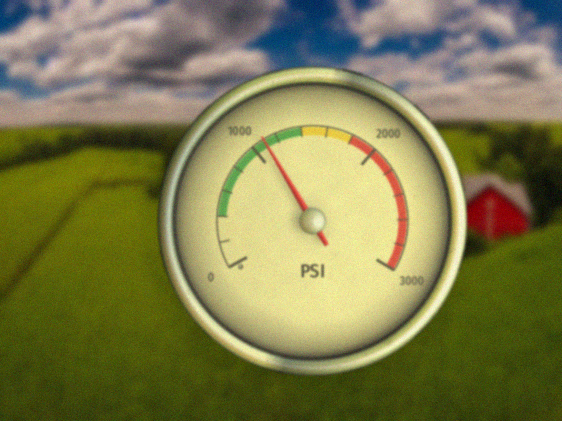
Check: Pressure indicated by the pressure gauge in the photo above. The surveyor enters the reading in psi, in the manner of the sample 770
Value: 1100
